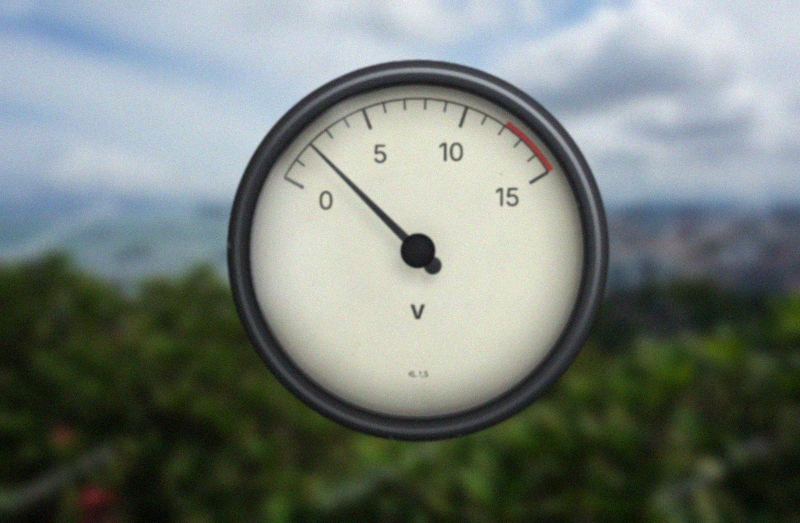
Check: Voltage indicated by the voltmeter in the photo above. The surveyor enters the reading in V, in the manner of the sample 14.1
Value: 2
